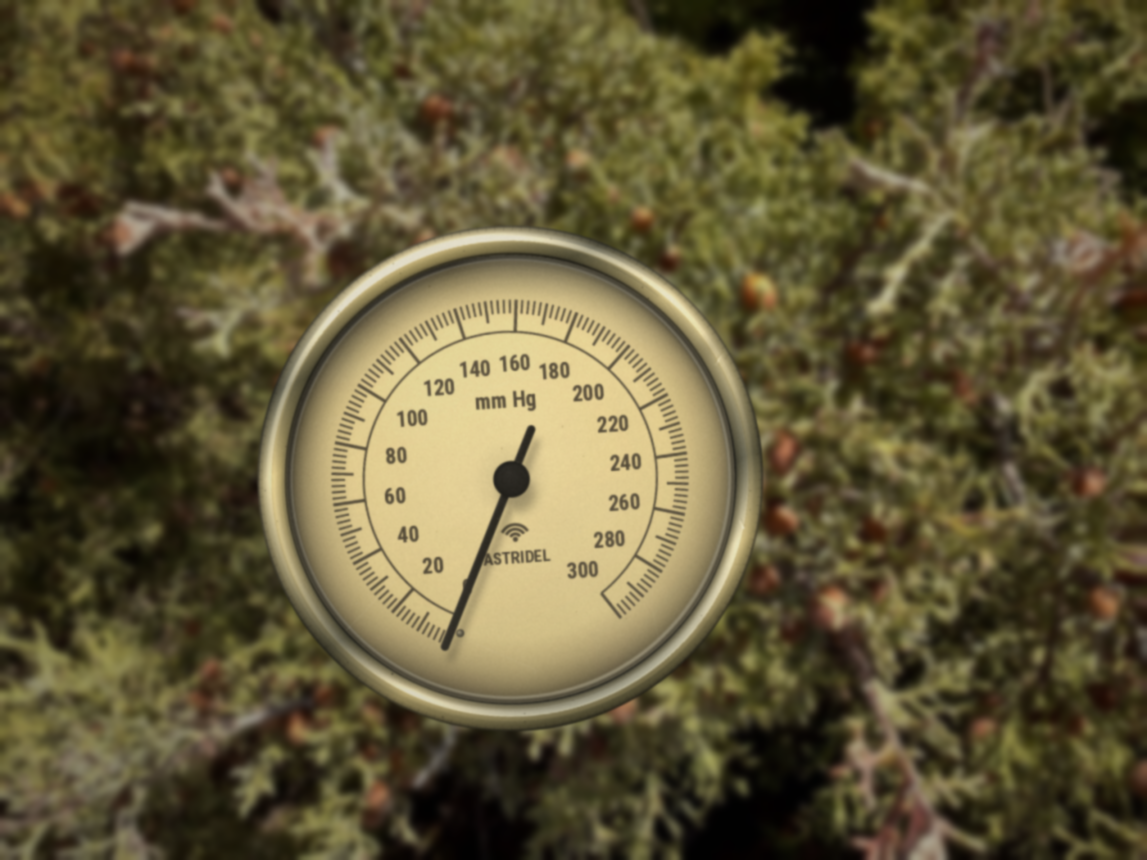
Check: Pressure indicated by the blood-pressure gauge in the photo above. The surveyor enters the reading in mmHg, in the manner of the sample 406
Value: 0
